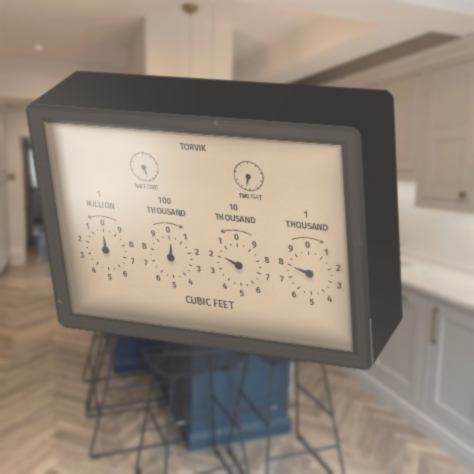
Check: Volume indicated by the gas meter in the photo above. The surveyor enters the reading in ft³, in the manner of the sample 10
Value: 1800
